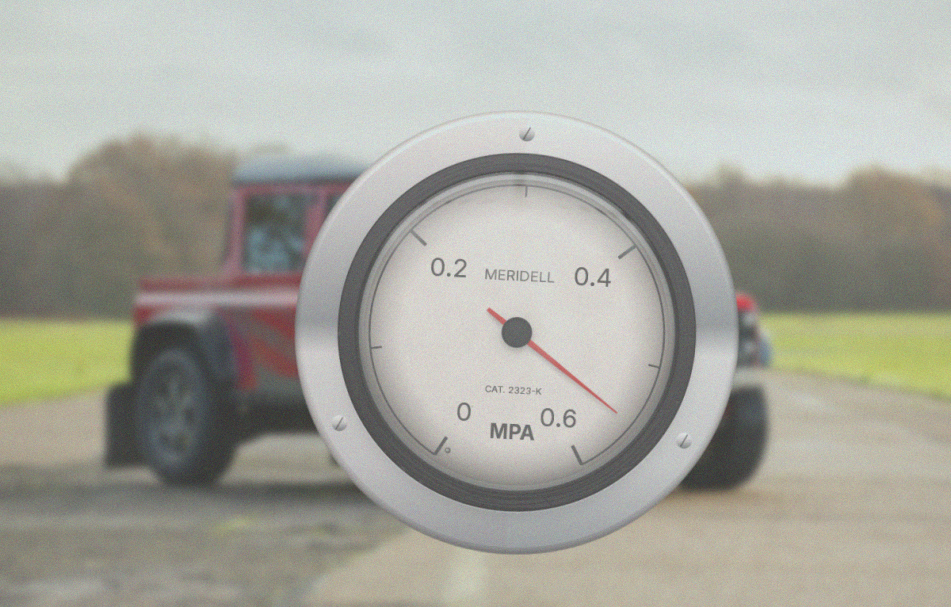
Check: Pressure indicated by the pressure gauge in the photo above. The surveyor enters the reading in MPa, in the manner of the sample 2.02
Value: 0.55
